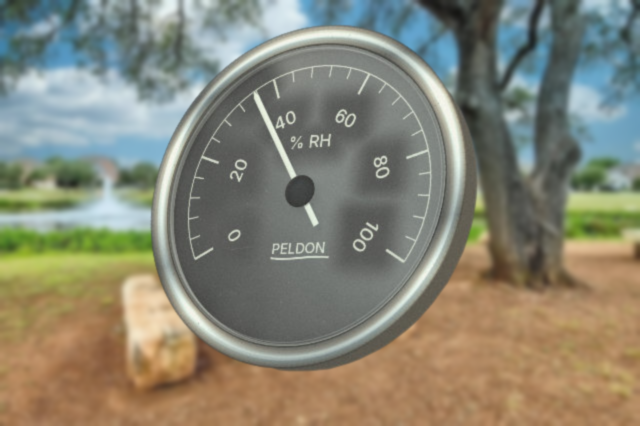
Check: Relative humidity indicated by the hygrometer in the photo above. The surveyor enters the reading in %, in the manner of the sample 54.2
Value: 36
